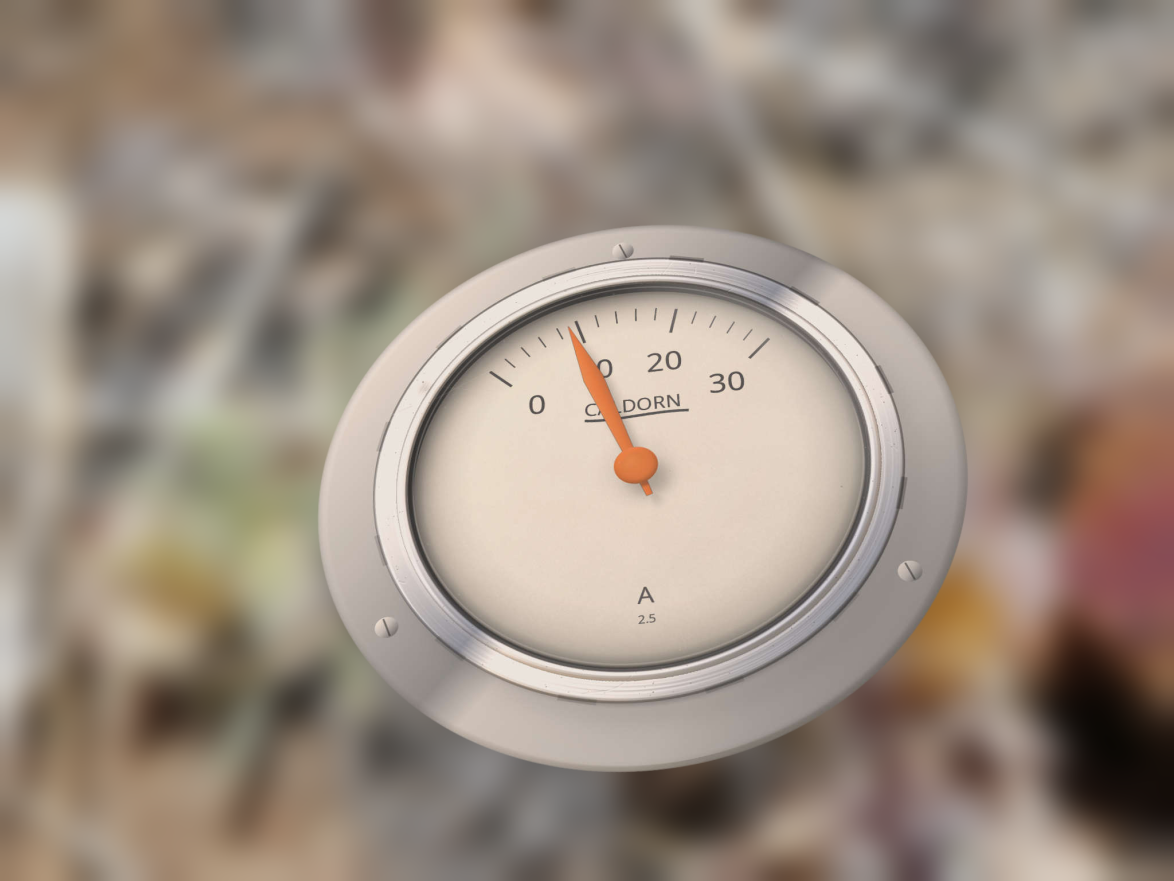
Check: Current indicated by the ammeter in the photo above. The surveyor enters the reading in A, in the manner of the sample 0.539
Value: 9
